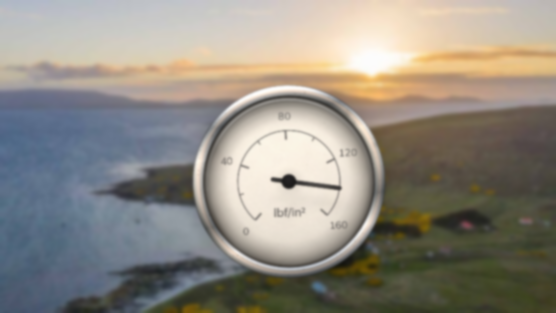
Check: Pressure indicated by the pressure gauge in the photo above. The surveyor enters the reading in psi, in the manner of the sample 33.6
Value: 140
